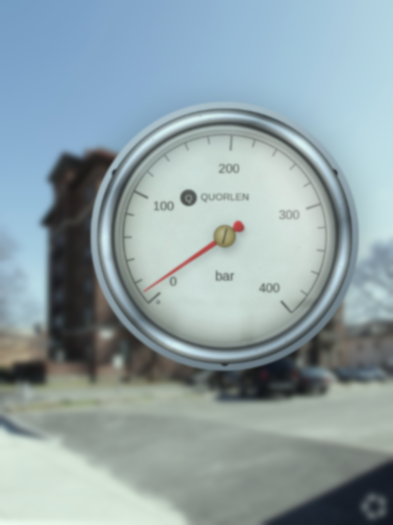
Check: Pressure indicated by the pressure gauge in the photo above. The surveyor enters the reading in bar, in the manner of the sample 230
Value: 10
